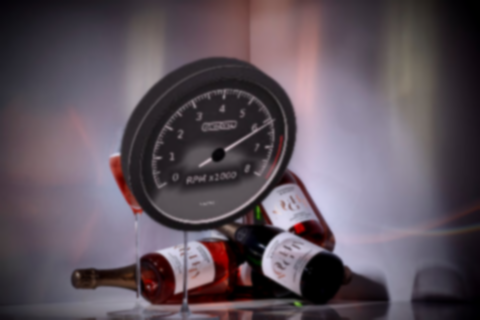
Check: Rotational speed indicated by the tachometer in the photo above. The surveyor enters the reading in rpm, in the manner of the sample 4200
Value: 6000
